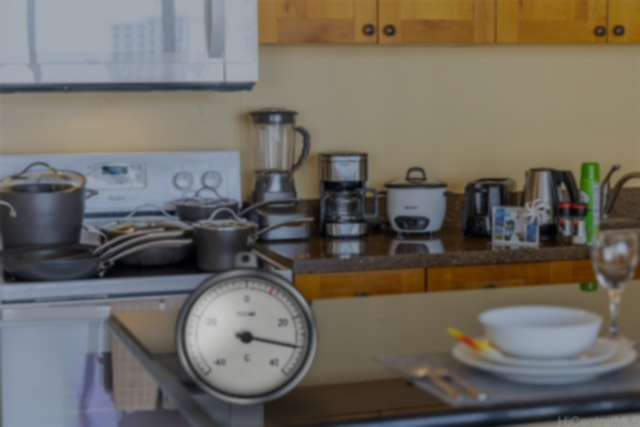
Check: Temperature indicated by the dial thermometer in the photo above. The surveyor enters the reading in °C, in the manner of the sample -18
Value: 30
